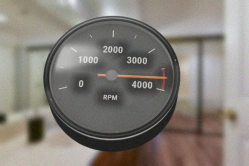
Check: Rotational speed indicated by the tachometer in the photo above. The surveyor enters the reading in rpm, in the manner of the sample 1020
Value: 3750
